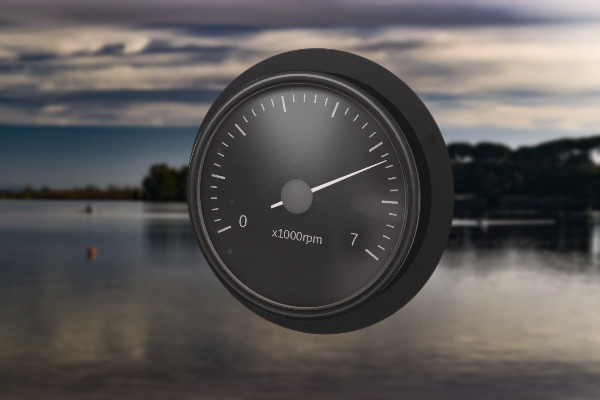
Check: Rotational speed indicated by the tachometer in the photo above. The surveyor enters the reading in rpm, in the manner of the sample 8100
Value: 5300
